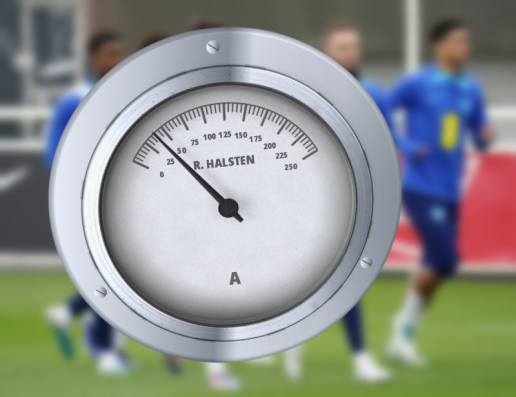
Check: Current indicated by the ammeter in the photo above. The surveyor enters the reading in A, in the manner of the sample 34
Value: 40
